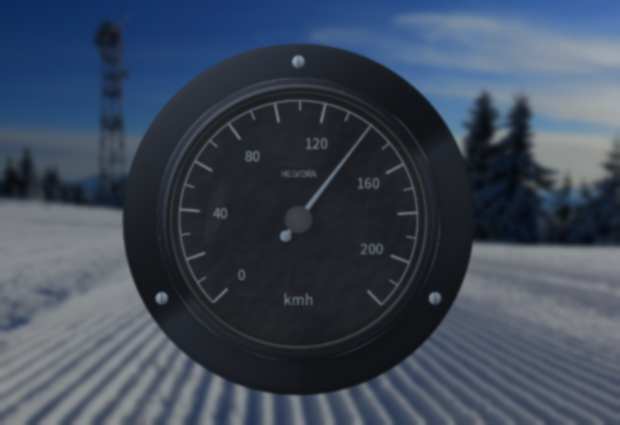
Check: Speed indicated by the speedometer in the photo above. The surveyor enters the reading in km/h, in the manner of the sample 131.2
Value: 140
